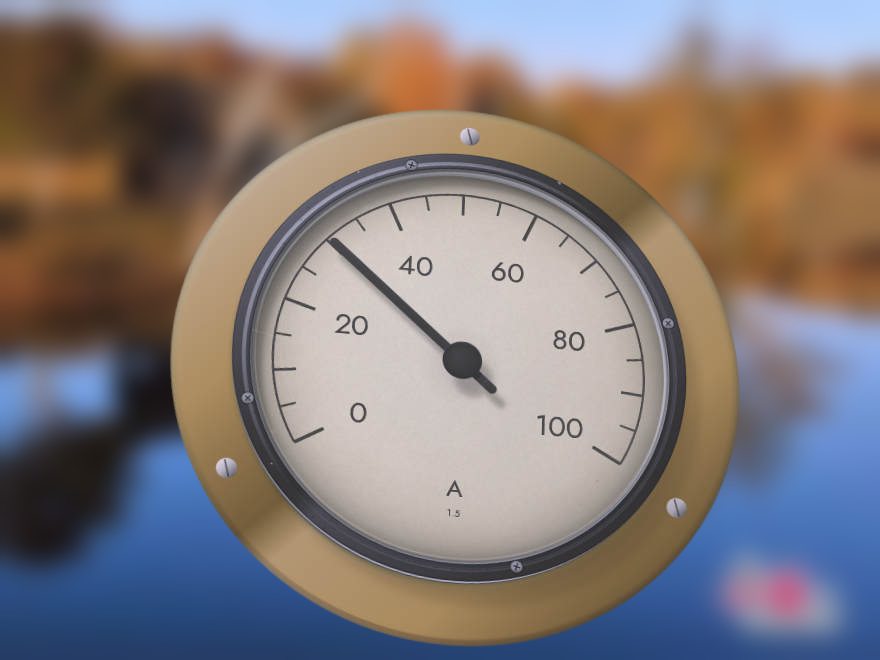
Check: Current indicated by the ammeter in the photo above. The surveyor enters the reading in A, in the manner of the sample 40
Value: 30
